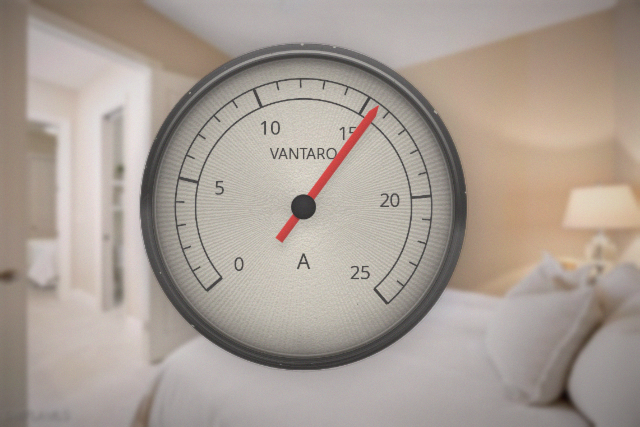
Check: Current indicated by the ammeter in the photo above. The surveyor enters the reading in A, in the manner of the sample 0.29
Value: 15.5
